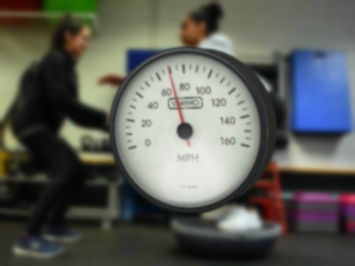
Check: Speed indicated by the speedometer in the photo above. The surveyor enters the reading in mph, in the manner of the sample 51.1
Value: 70
